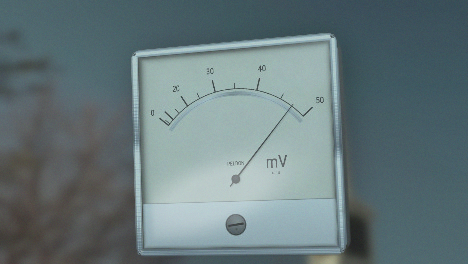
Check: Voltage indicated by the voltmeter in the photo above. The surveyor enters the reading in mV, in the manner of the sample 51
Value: 47.5
